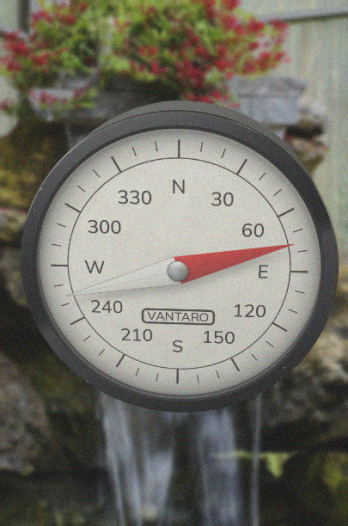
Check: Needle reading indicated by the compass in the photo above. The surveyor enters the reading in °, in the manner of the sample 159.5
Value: 75
